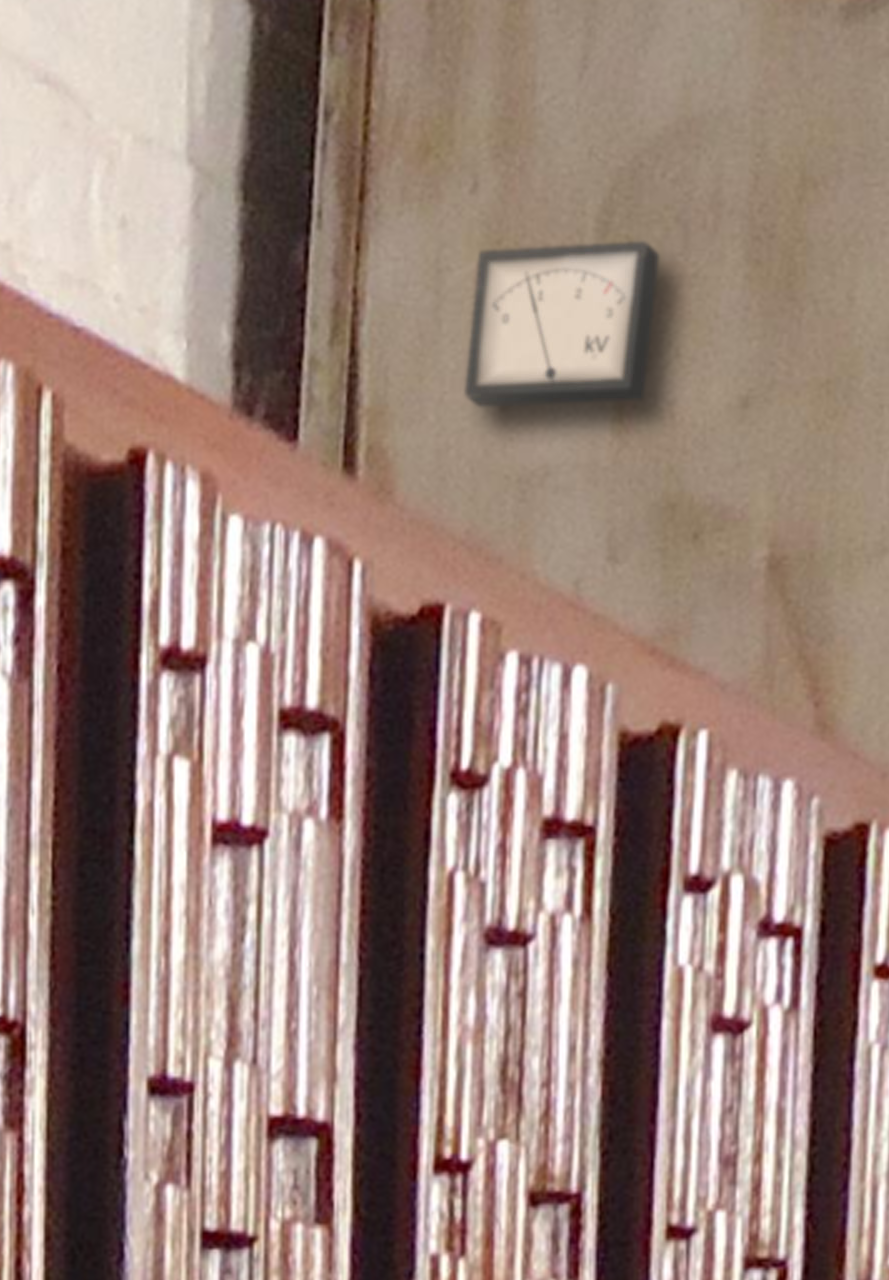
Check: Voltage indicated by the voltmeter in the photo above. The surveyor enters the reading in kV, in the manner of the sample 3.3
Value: 0.8
